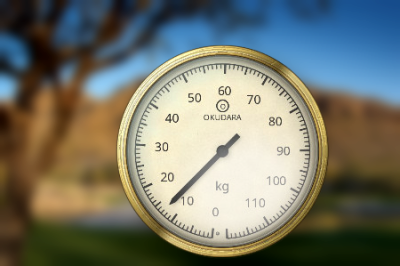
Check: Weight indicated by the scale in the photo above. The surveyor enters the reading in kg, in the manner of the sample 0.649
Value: 13
